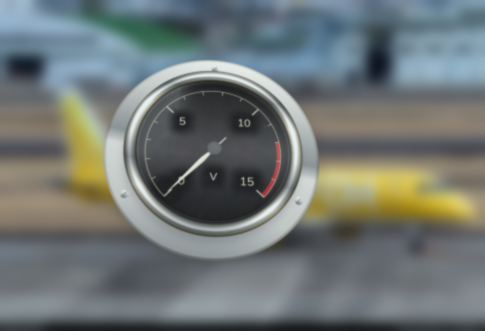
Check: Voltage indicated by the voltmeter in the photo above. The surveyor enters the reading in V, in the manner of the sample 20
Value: 0
